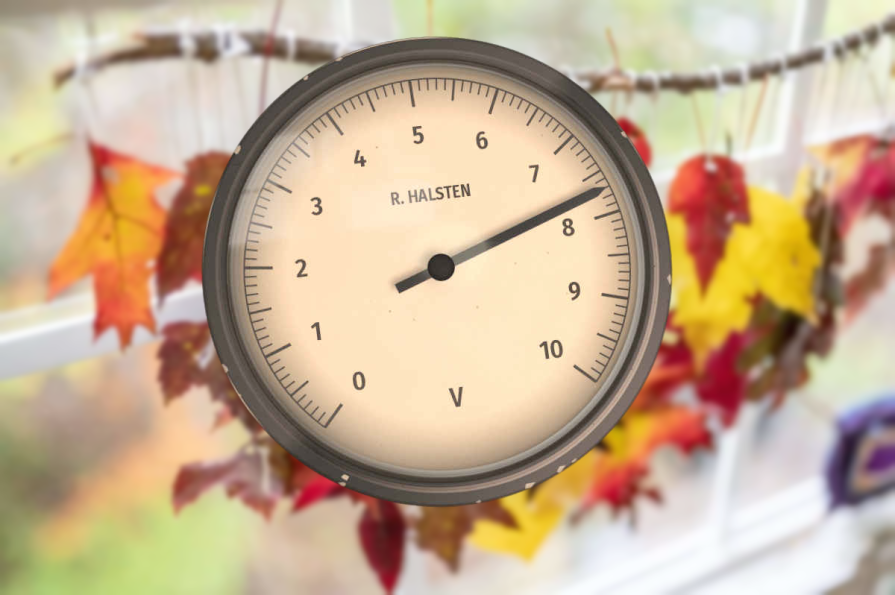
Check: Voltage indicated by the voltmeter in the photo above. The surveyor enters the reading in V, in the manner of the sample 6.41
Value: 7.7
